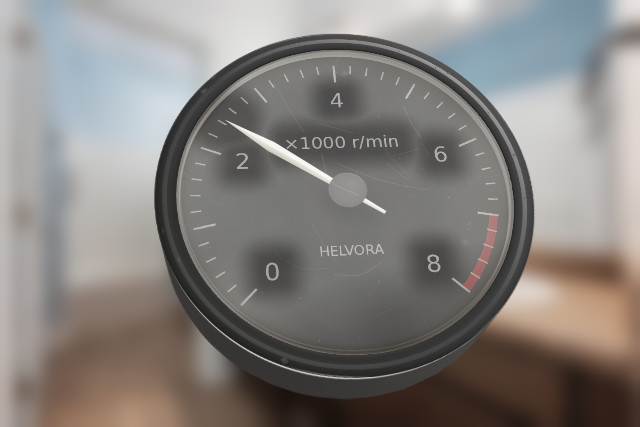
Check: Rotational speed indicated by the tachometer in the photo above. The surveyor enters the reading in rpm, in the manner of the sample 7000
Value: 2400
